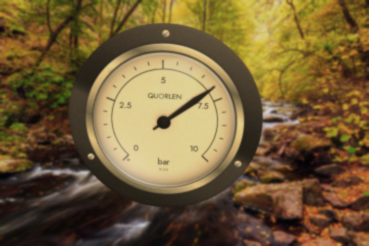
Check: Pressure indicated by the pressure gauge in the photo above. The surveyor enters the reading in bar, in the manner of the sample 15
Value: 7
